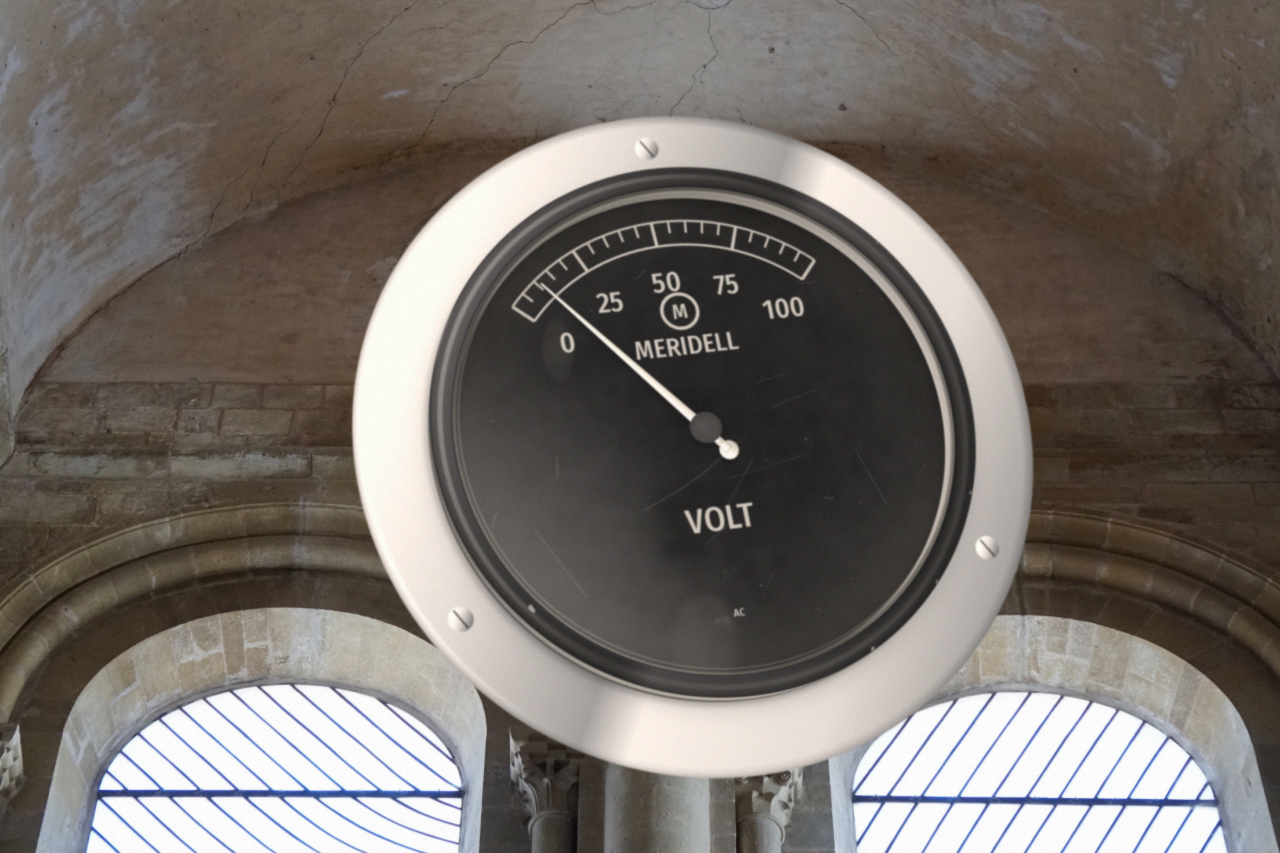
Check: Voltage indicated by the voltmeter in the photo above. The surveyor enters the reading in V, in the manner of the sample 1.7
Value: 10
